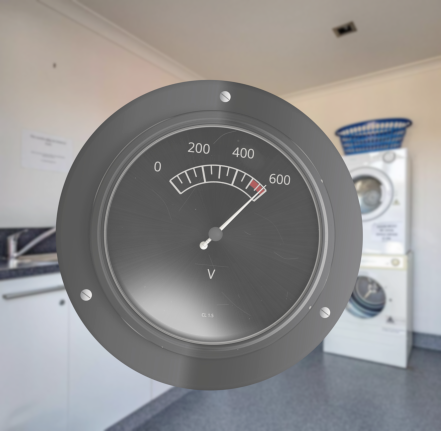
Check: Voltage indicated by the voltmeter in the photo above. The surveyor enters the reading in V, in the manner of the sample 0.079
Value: 575
